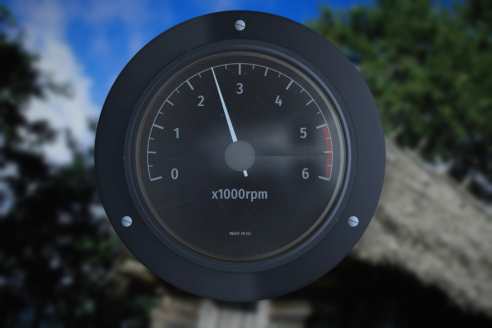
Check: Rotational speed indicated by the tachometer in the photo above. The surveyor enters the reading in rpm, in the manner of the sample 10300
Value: 2500
